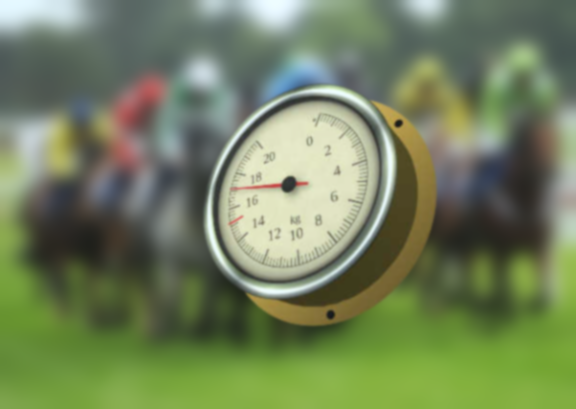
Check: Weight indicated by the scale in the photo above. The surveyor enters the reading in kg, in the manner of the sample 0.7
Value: 17
